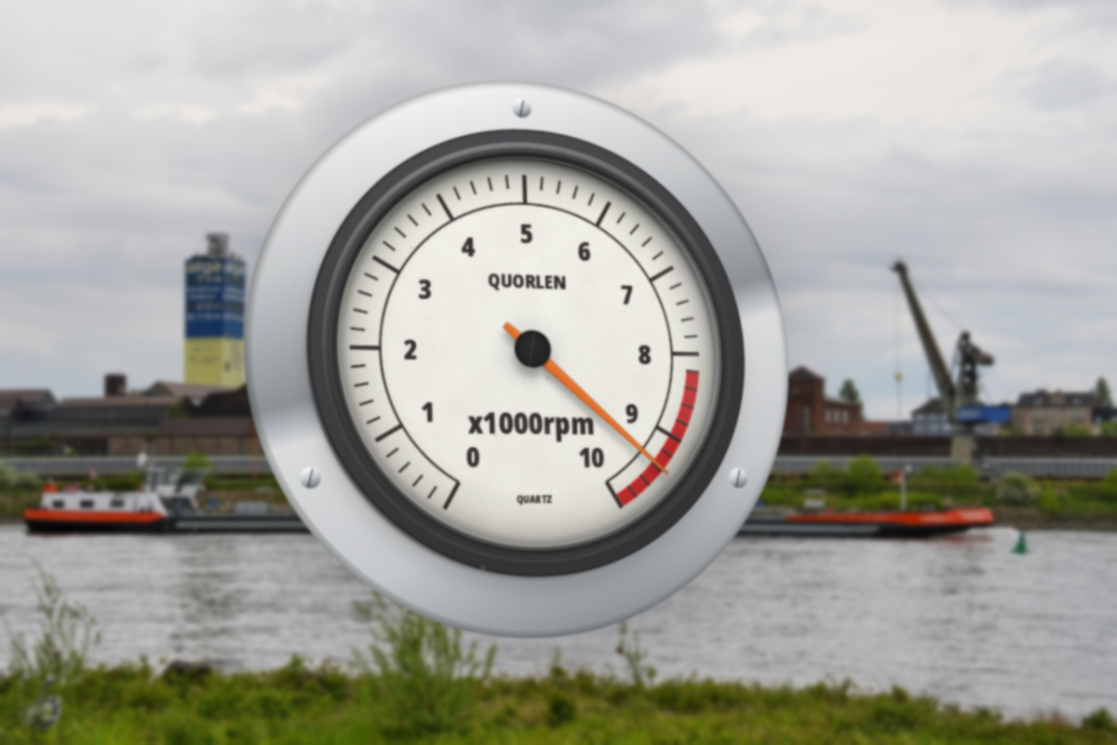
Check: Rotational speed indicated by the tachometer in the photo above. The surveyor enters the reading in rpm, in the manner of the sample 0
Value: 9400
